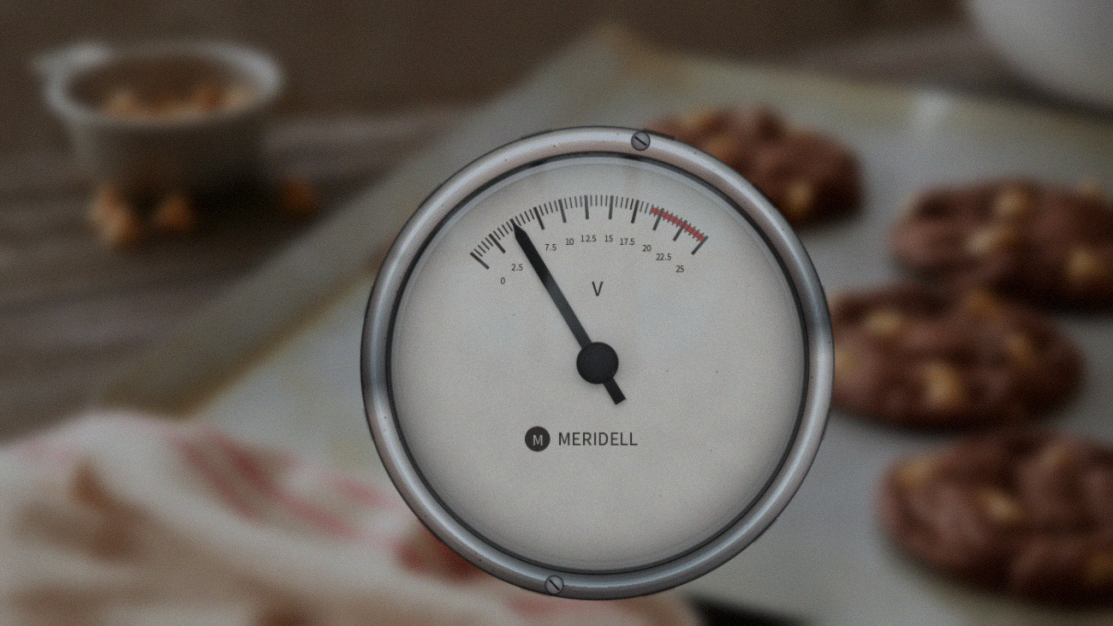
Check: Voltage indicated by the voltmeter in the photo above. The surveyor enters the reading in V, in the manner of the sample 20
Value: 5
